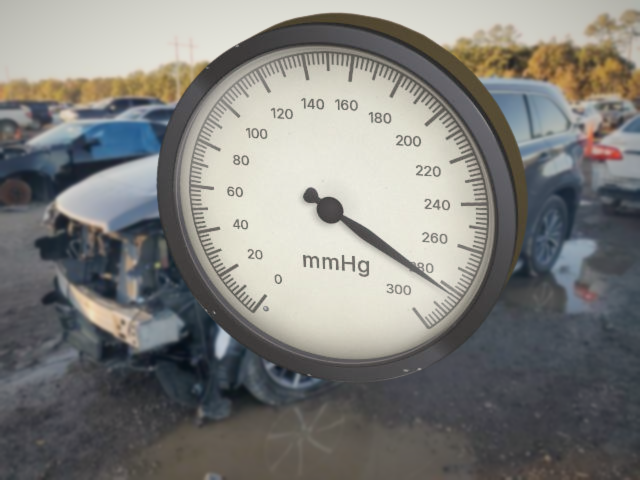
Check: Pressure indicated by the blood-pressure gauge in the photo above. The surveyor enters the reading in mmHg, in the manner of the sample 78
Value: 280
